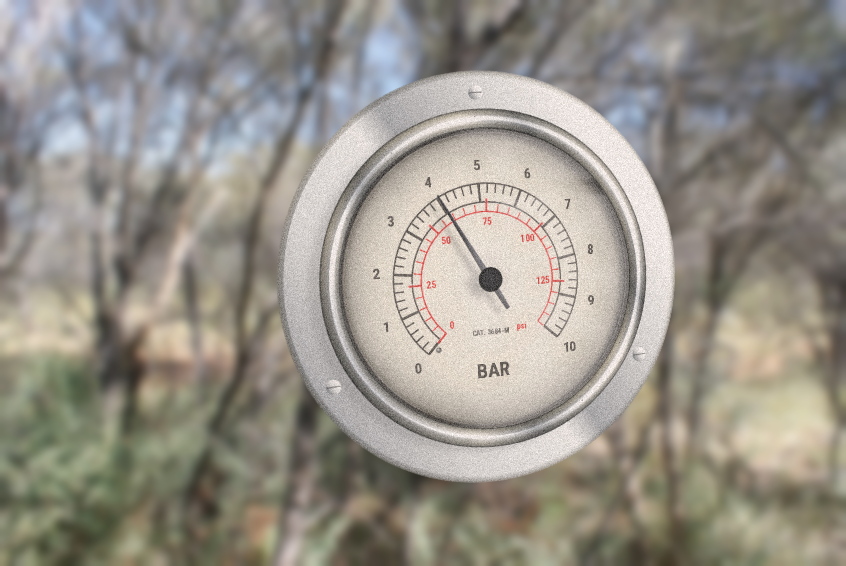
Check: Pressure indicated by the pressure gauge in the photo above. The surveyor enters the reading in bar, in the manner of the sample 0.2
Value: 4
